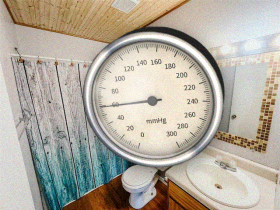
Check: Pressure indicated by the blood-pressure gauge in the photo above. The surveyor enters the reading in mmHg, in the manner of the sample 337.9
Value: 60
